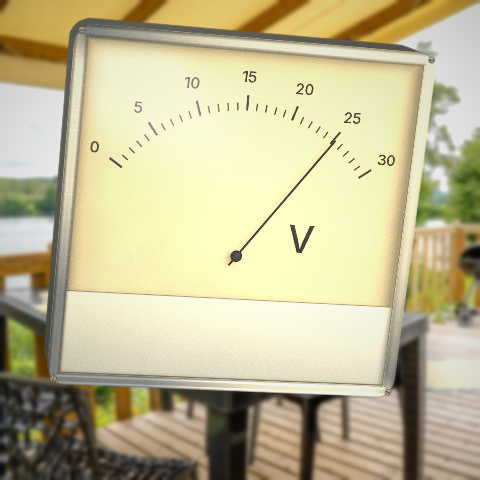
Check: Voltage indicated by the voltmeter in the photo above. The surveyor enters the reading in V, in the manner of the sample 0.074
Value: 25
